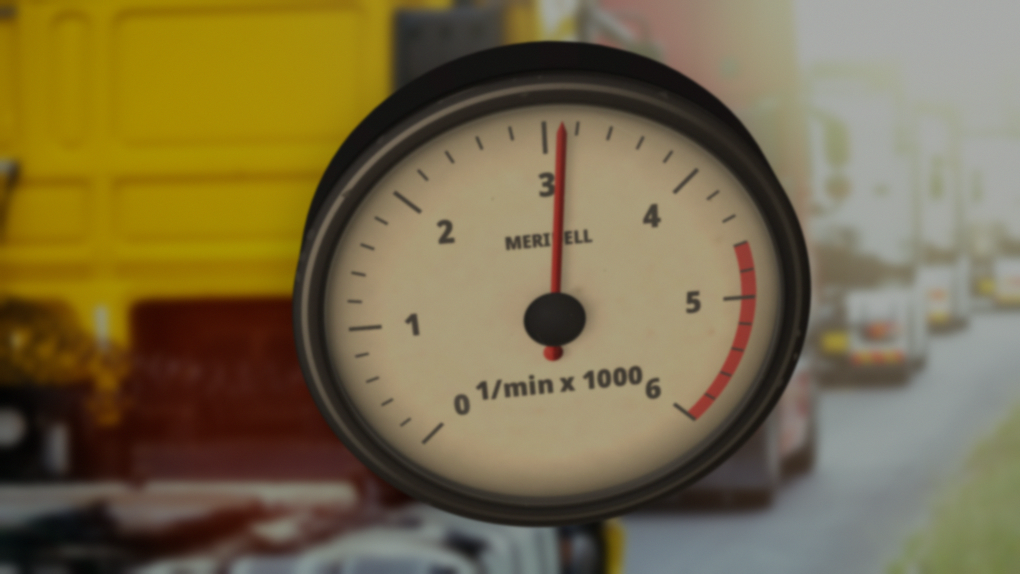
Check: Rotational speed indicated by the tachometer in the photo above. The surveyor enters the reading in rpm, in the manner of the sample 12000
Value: 3100
